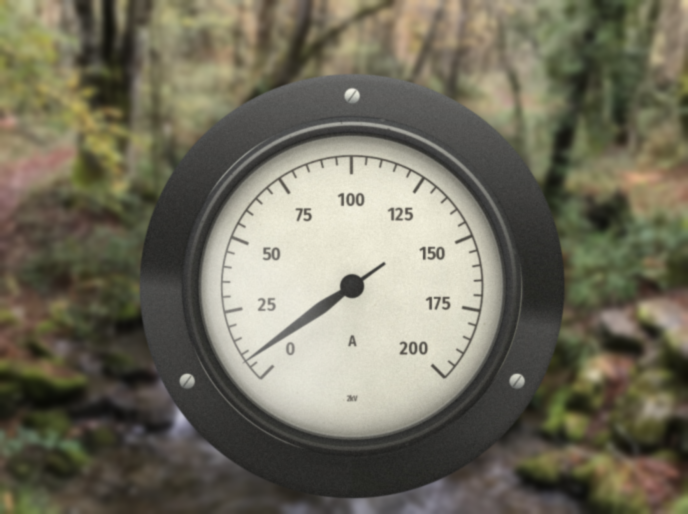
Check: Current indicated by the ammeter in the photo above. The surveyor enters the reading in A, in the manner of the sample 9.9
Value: 7.5
